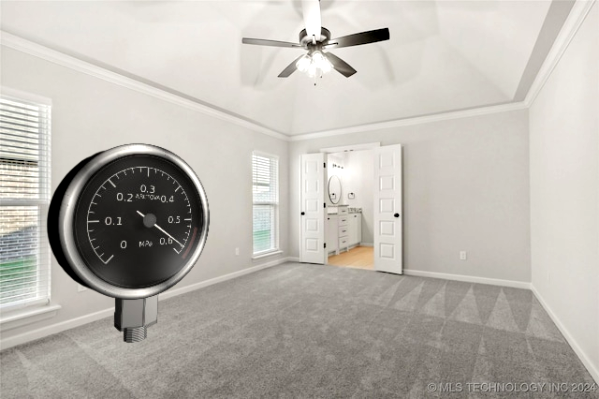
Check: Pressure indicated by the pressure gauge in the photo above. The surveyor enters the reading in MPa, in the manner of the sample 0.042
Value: 0.58
